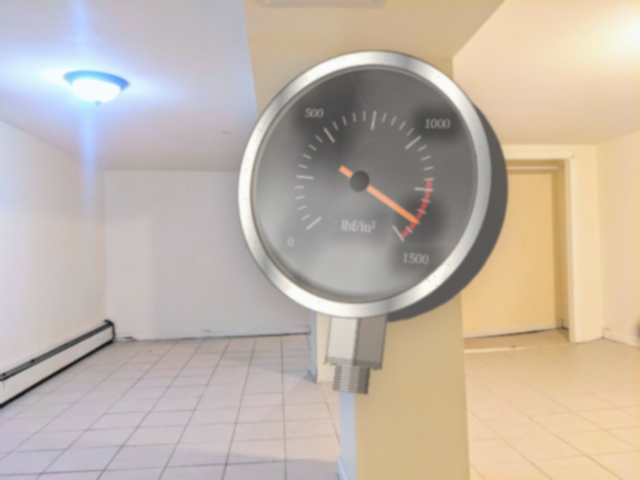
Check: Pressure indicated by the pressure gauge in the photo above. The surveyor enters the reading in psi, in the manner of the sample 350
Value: 1400
